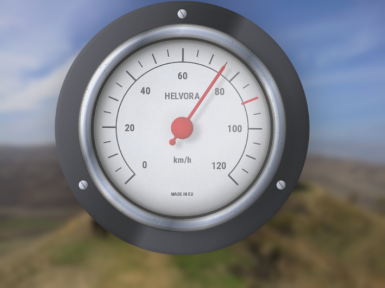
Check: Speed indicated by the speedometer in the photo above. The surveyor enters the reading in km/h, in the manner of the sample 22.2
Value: 75
